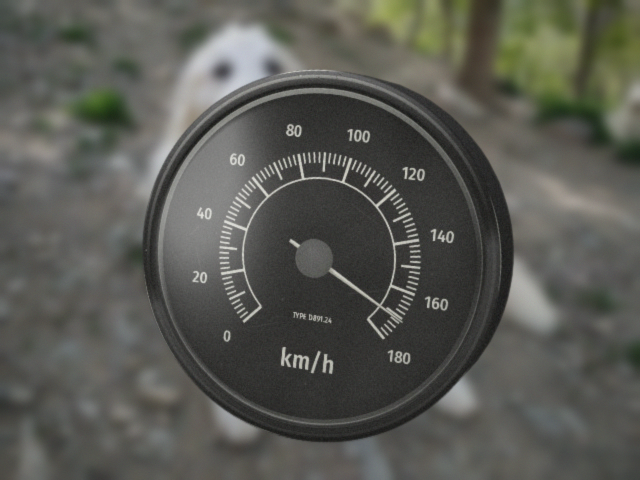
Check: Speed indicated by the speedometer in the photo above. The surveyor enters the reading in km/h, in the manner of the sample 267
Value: 170
